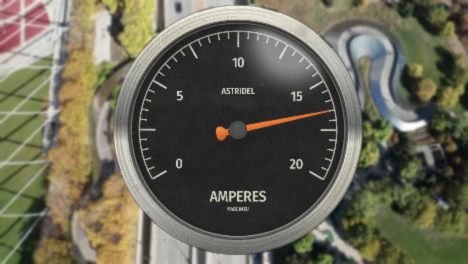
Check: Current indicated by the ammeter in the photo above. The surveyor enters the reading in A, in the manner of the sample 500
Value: 16.5
